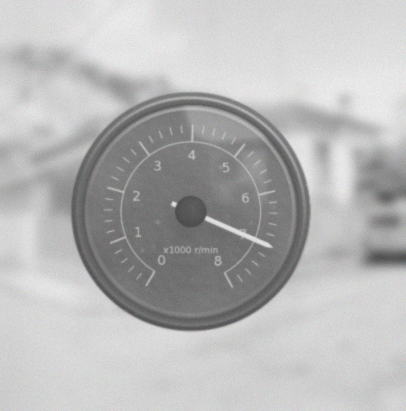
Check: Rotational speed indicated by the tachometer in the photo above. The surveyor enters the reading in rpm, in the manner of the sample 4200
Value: 7000
